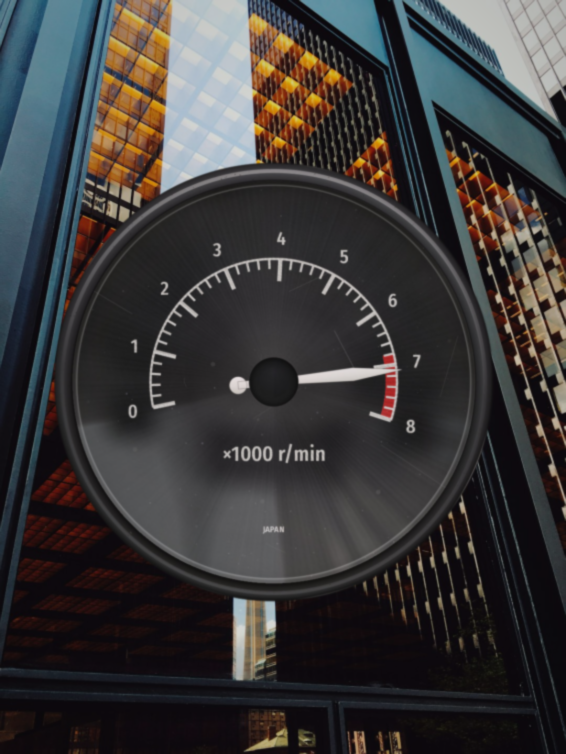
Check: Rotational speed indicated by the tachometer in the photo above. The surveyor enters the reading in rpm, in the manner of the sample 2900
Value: 7100
